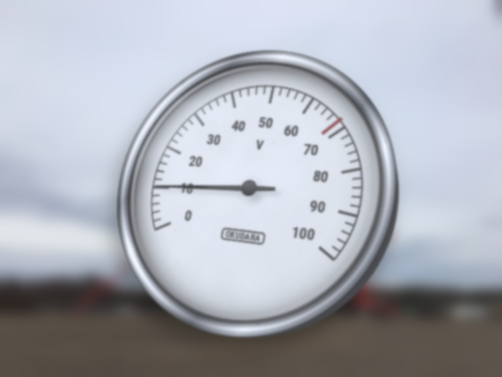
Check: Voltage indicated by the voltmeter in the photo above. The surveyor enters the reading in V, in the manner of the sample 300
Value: 10
